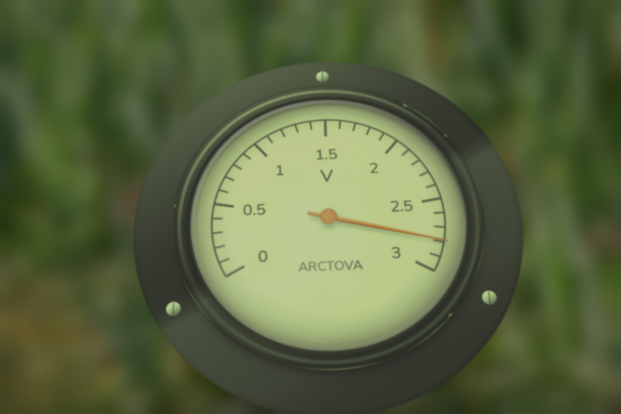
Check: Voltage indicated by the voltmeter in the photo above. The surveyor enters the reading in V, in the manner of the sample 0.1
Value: 2.8
